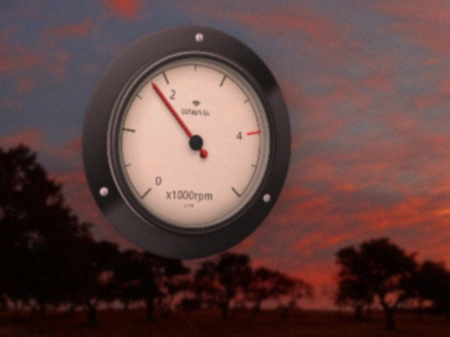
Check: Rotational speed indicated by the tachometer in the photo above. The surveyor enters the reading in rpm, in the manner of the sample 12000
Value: 1750
